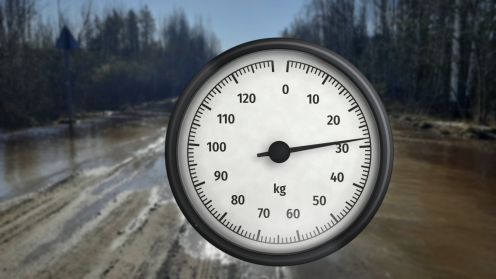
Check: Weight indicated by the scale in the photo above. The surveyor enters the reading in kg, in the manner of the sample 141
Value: 28
